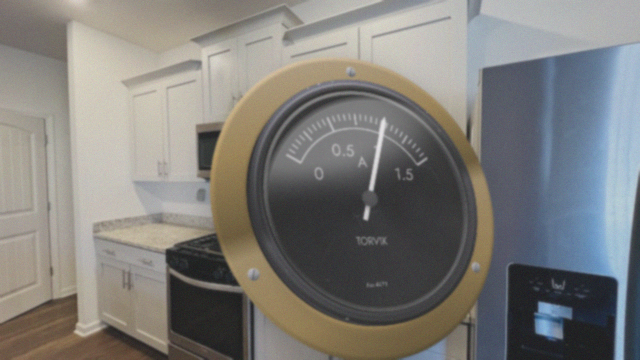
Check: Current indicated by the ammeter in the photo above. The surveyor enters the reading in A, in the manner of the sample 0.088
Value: 1
